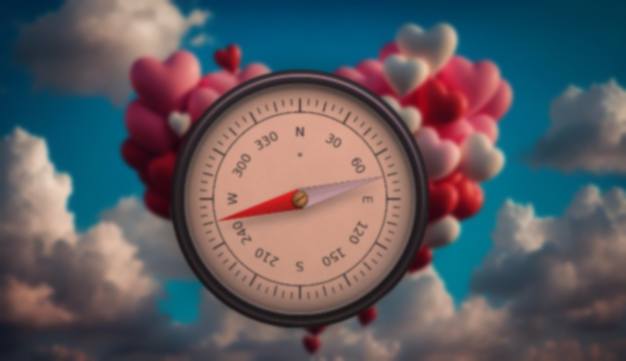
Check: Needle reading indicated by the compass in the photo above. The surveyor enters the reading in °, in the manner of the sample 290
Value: 255
